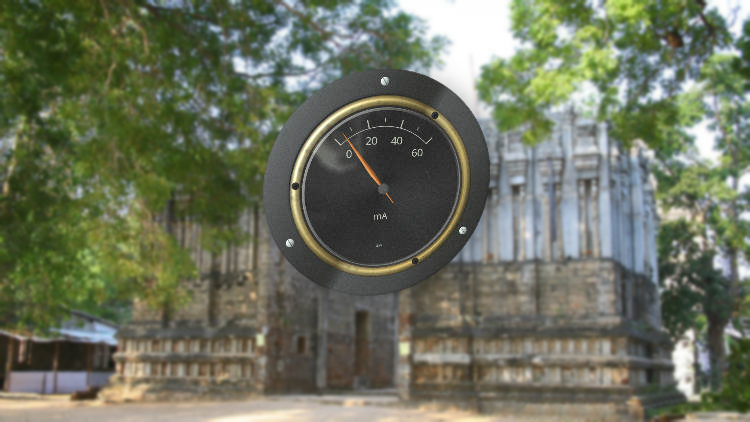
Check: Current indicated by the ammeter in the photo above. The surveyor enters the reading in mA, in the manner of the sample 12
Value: 5
